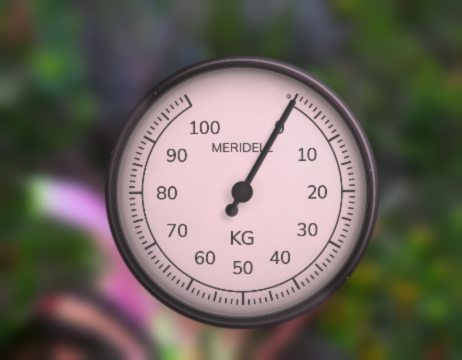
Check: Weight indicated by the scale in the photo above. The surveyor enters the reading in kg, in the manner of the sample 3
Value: 0
